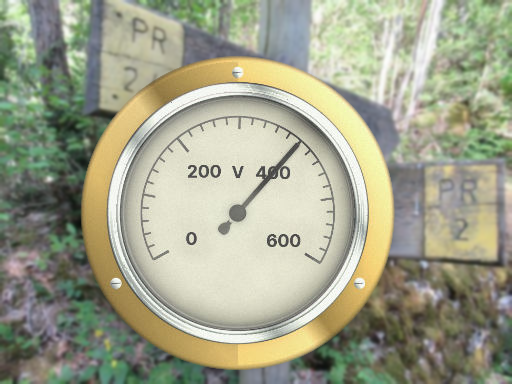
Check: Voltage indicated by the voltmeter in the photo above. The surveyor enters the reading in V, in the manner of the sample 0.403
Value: 400
